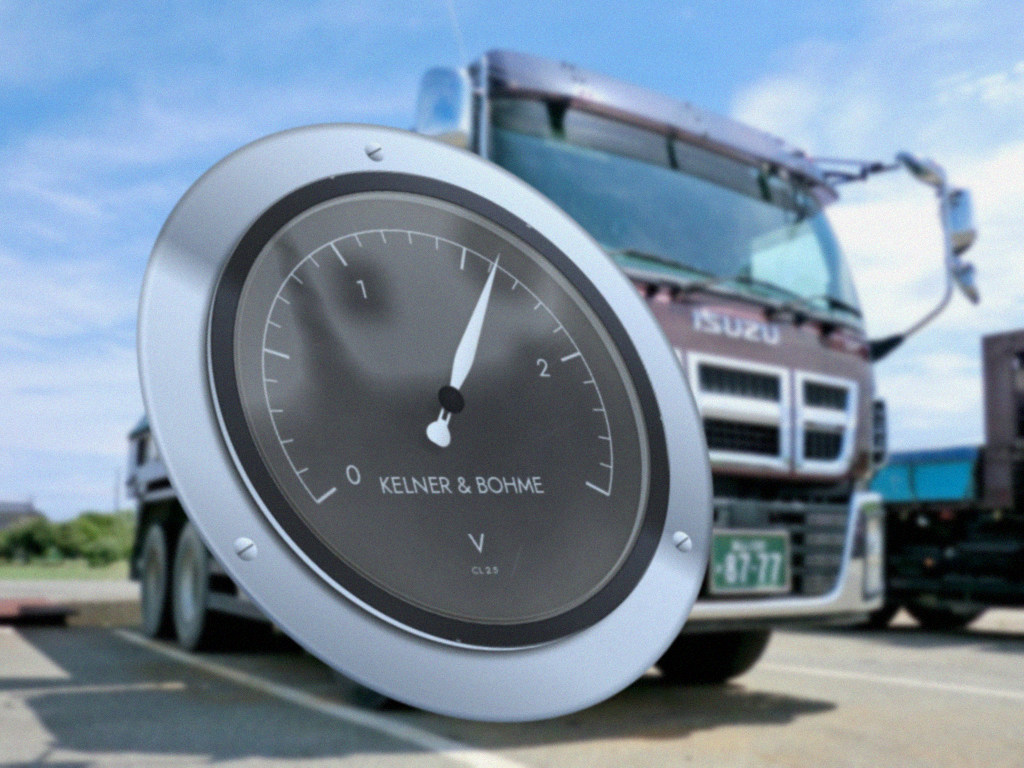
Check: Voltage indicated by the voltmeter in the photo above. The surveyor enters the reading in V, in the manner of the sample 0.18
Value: 1.6
